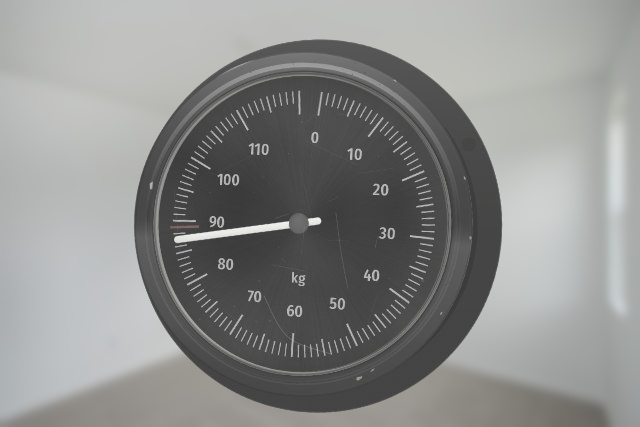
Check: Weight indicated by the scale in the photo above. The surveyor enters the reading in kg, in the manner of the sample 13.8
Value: 87
